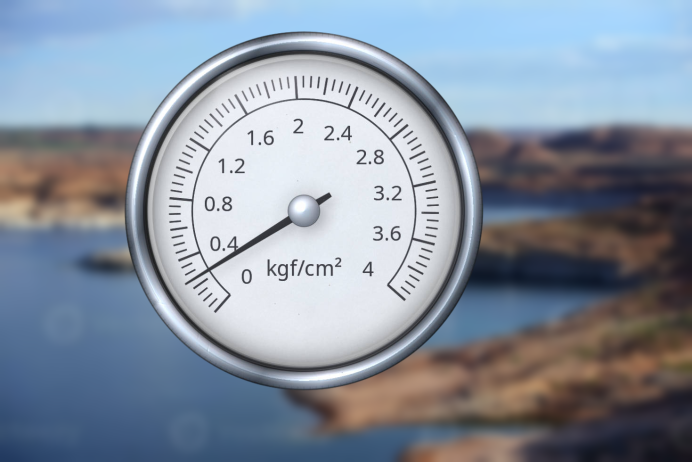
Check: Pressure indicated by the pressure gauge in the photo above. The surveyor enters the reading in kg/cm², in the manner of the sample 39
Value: 0.25
